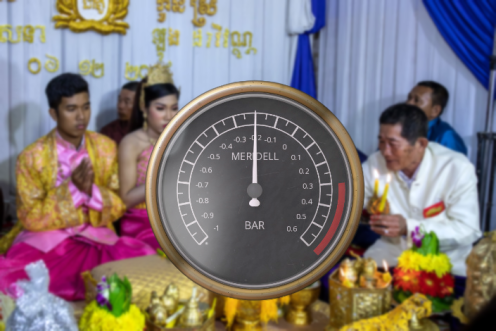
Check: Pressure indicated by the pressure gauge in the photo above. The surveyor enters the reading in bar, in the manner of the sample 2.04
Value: -0.2
